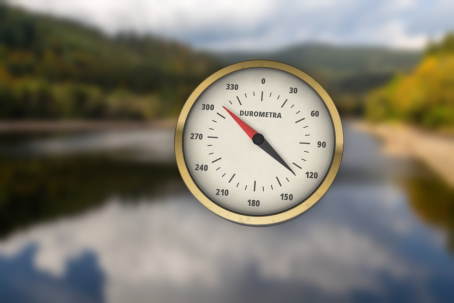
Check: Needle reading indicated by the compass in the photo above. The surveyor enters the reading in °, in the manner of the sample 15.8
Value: 310
